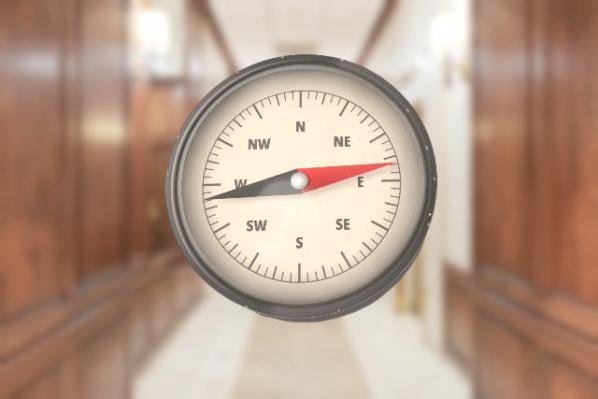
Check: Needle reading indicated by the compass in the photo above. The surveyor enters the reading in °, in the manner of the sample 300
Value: 80
